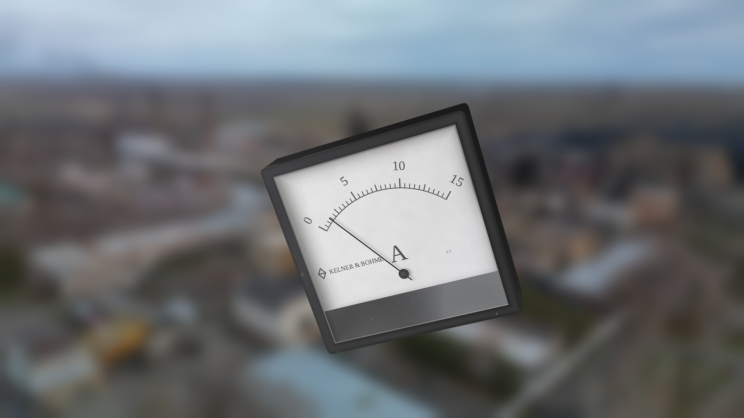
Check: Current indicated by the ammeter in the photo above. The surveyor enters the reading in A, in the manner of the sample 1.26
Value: 1.5
